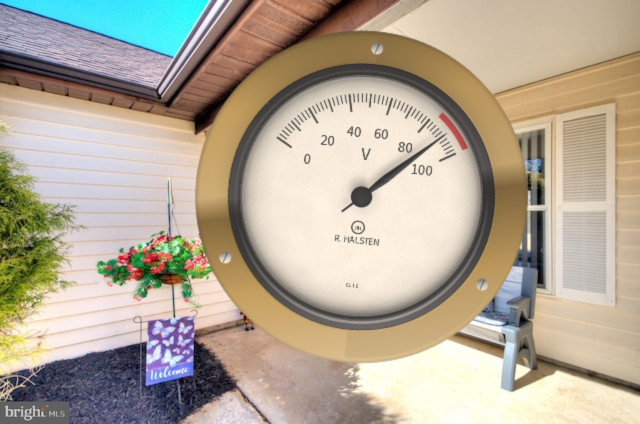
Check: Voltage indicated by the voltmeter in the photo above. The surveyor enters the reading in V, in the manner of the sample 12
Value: 90
